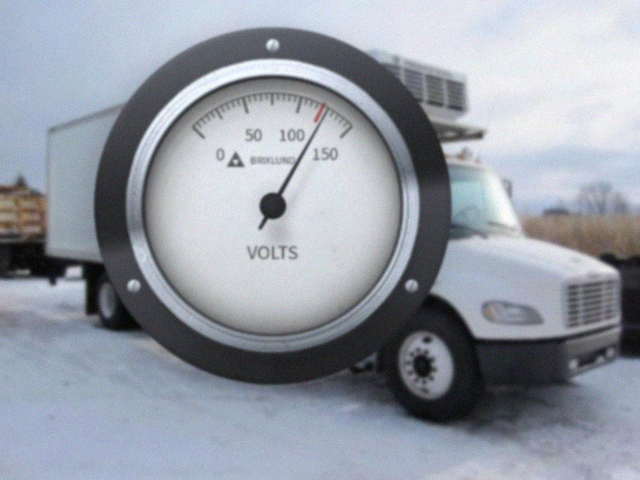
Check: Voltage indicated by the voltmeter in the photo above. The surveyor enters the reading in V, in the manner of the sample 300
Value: 125
